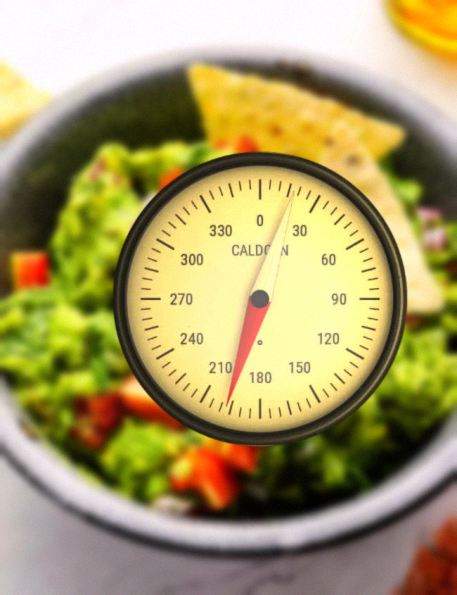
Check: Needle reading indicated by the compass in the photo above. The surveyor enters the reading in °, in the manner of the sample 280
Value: 197.5
